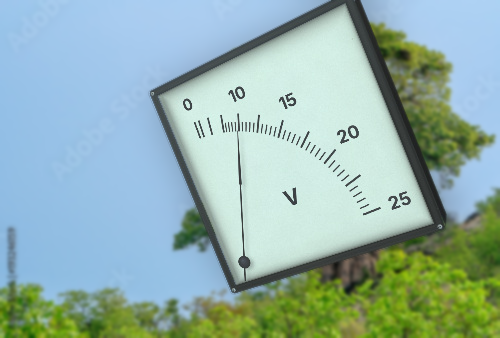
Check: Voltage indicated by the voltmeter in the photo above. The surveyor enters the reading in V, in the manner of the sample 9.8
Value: 10
